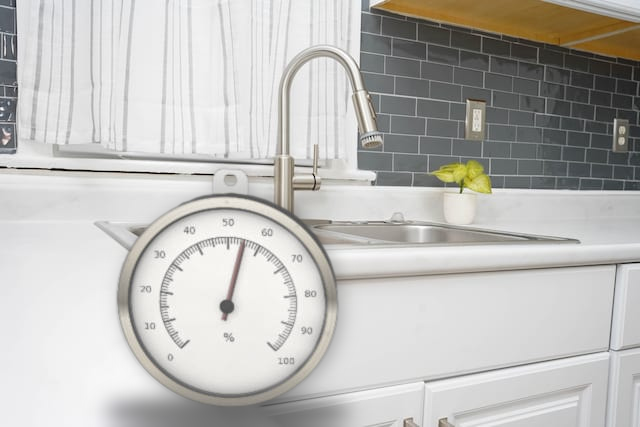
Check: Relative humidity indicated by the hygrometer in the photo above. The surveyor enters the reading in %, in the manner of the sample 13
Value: 55
